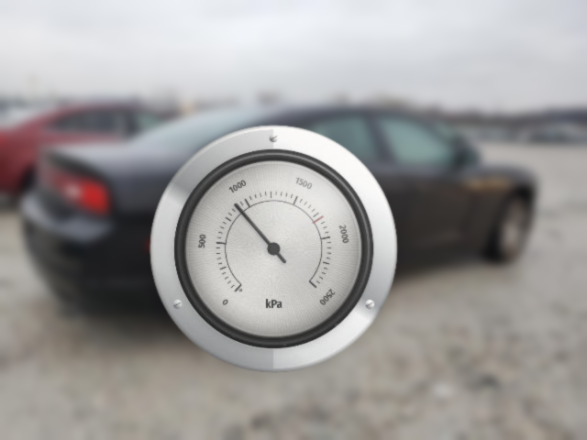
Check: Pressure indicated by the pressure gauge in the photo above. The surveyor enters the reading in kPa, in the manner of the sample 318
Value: 900
